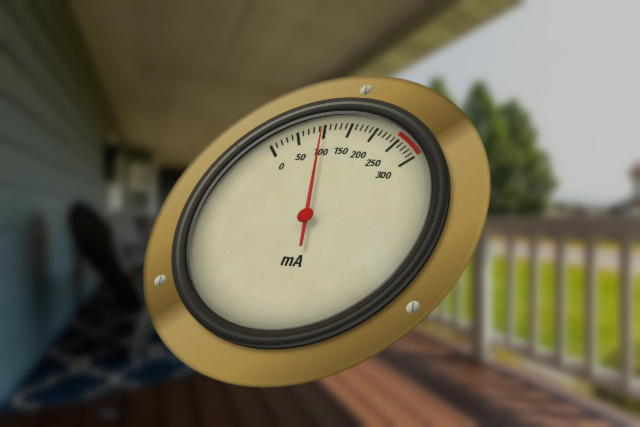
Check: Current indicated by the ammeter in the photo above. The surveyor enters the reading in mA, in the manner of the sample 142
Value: 100
